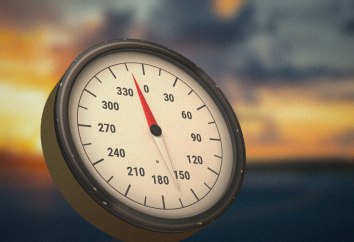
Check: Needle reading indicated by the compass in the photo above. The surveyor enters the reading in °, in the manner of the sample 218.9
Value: 345
